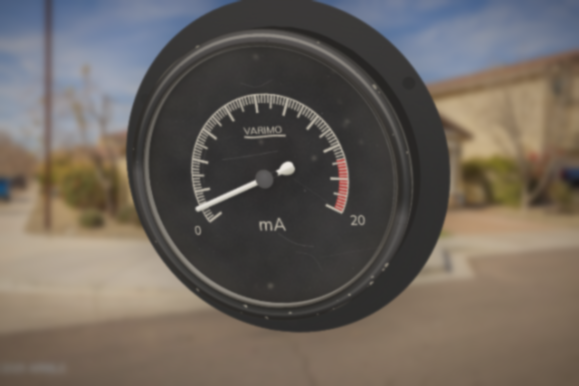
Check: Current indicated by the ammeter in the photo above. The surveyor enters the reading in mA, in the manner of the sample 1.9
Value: 1
